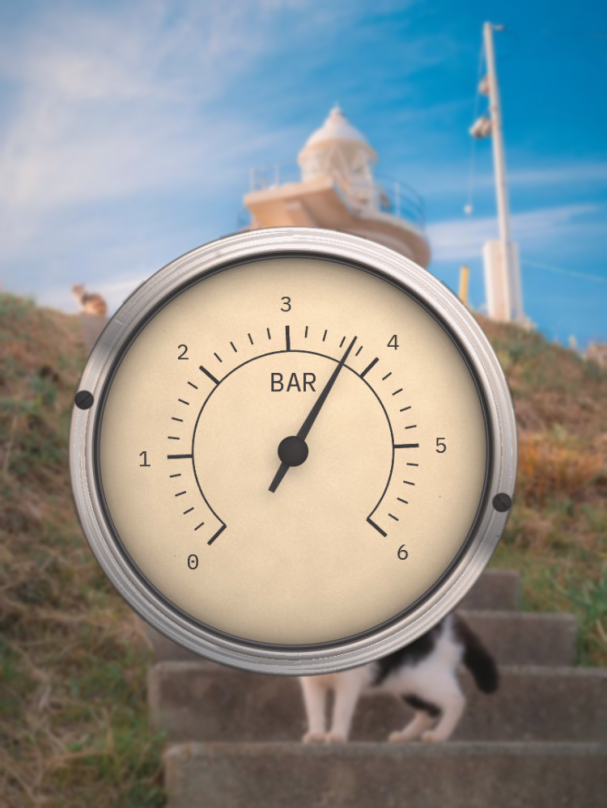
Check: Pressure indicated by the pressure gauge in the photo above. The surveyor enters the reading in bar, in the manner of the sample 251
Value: 3.7
